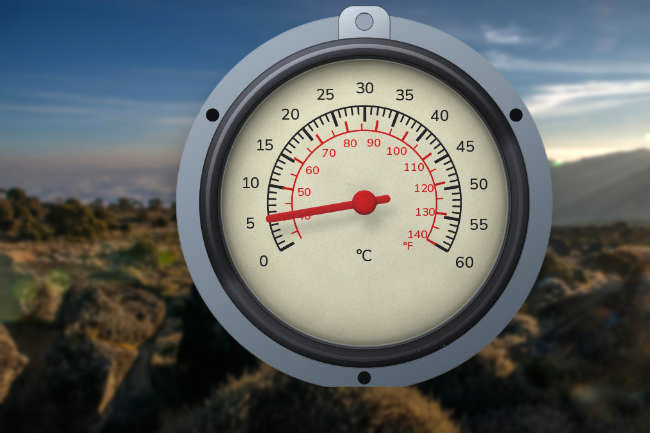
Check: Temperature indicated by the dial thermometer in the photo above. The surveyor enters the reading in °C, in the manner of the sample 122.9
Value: 5
